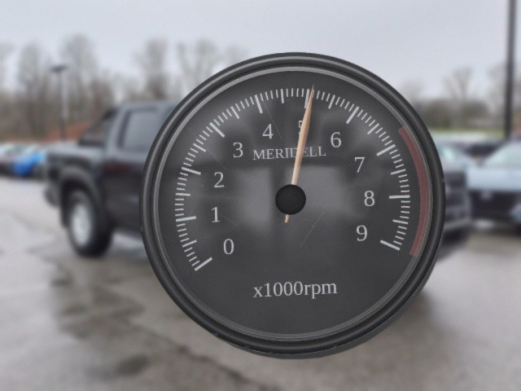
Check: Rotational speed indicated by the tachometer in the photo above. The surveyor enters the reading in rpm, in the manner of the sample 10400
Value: 5100
